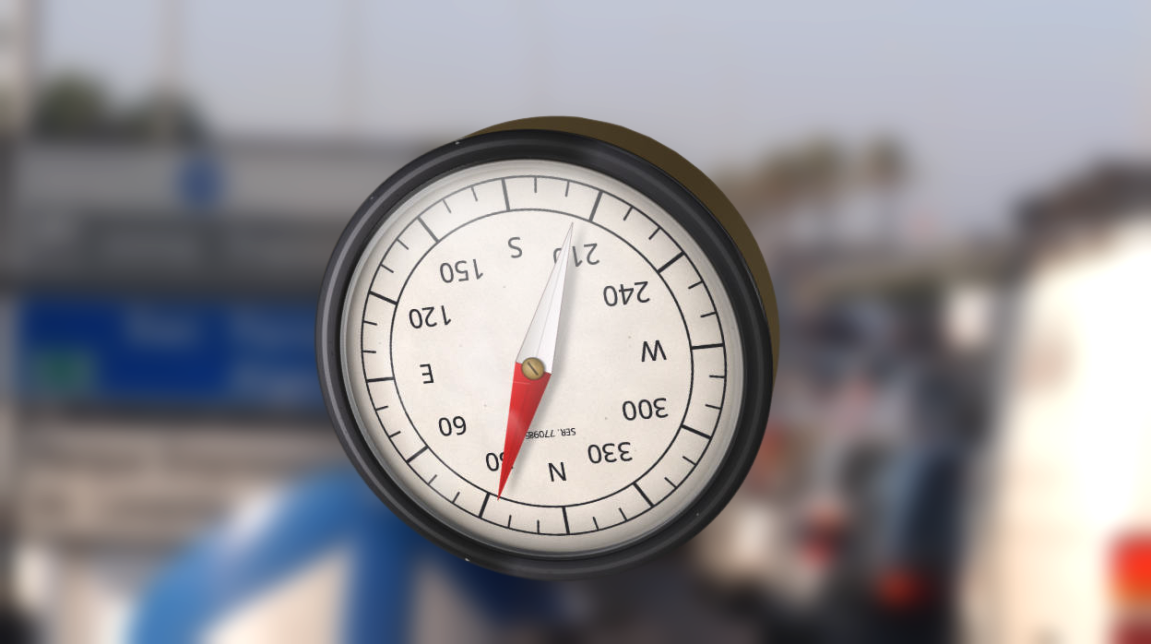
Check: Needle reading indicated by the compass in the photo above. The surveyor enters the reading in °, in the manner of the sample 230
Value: 25
